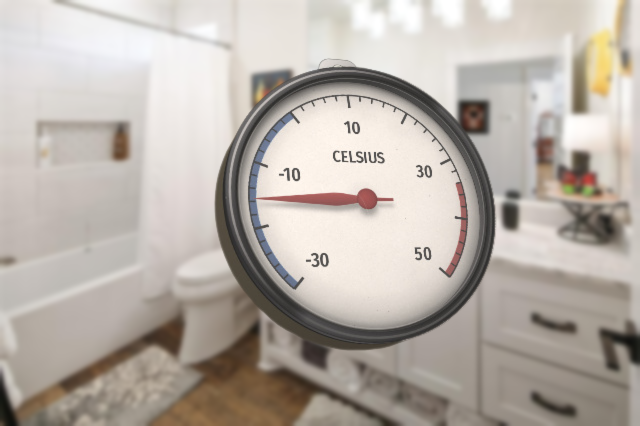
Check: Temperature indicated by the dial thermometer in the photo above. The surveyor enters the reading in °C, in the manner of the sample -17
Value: -16
